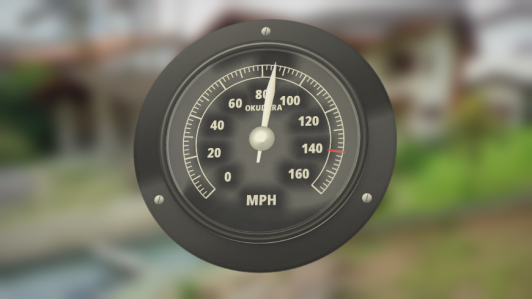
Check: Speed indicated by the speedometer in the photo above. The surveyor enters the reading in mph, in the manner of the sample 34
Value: 86
